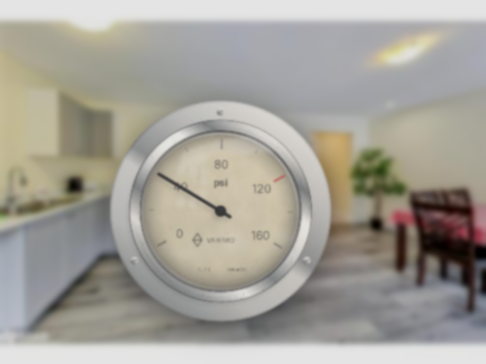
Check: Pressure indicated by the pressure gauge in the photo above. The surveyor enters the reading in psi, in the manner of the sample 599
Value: 40
